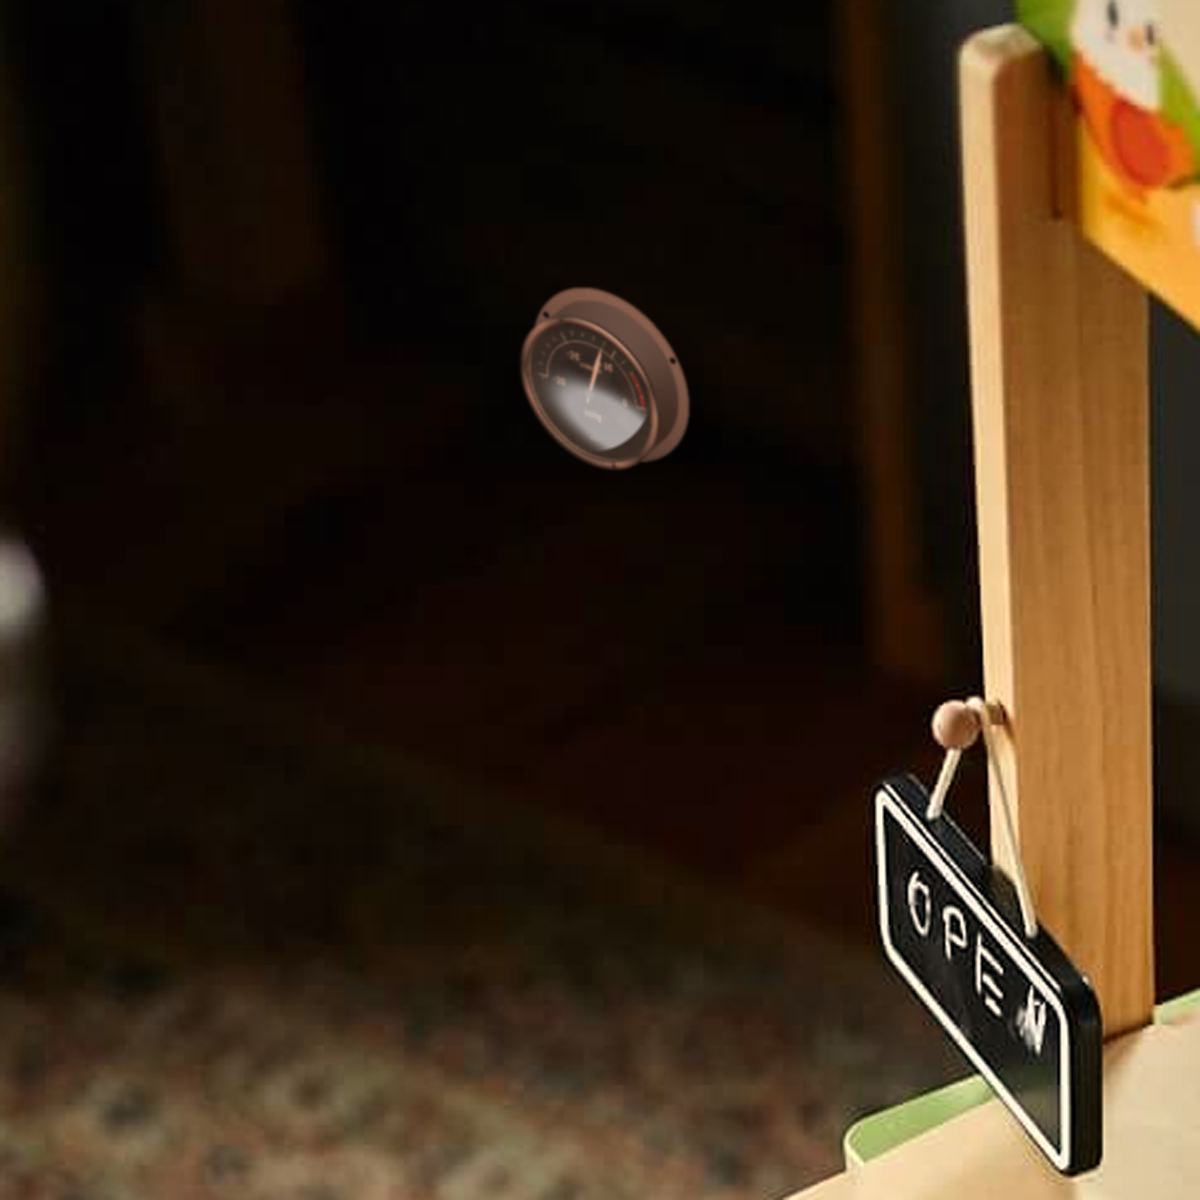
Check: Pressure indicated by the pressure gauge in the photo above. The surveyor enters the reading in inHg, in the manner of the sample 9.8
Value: -12
